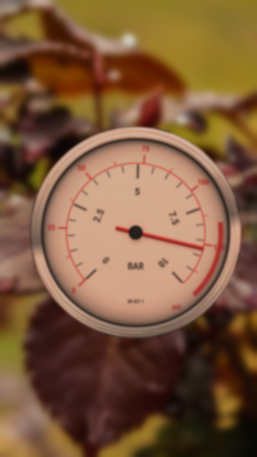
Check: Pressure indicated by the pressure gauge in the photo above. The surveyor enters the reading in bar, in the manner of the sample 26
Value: 8.75
